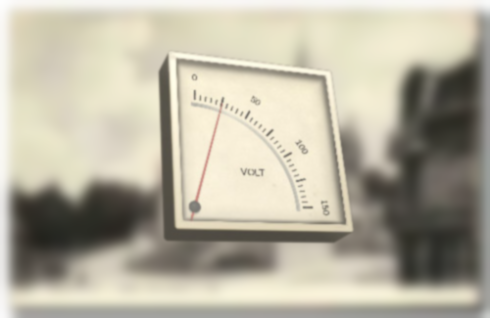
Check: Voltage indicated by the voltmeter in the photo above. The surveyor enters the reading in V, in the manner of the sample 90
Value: 25
